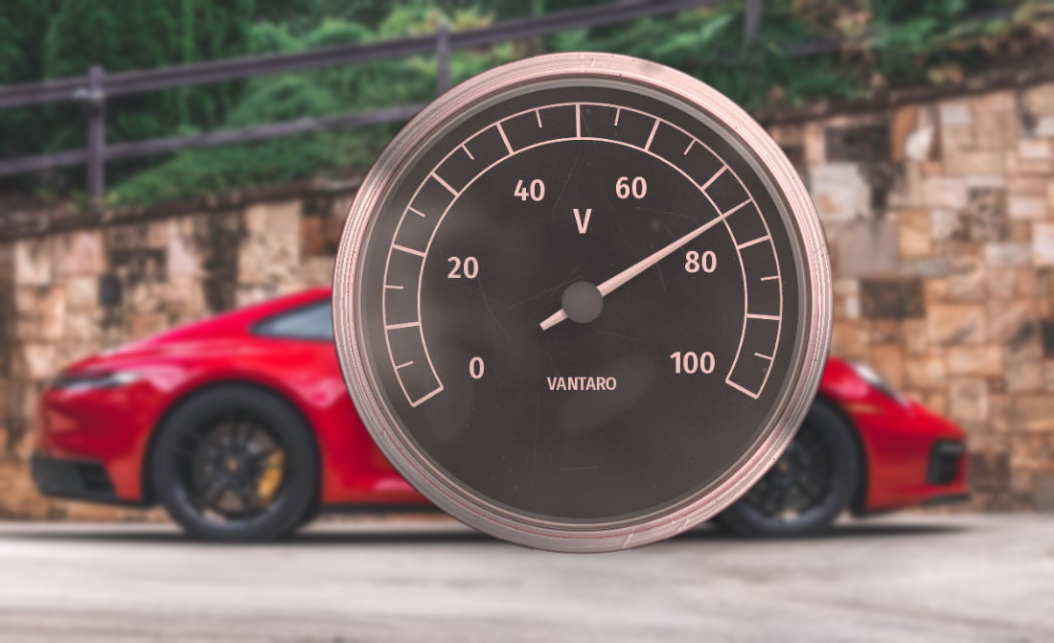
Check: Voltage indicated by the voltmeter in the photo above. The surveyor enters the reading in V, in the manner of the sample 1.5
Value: 75
